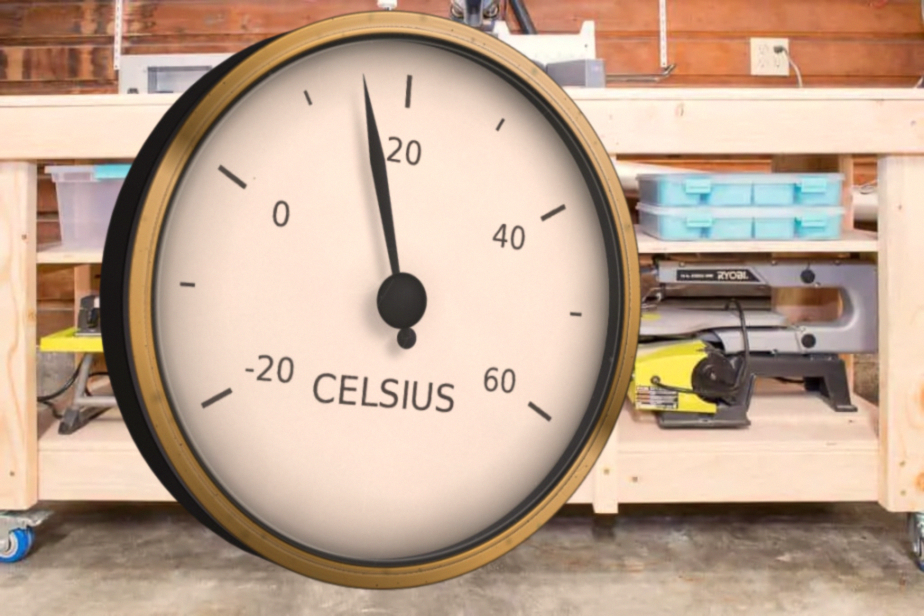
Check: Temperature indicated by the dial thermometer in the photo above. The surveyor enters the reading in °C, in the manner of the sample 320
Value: 15
